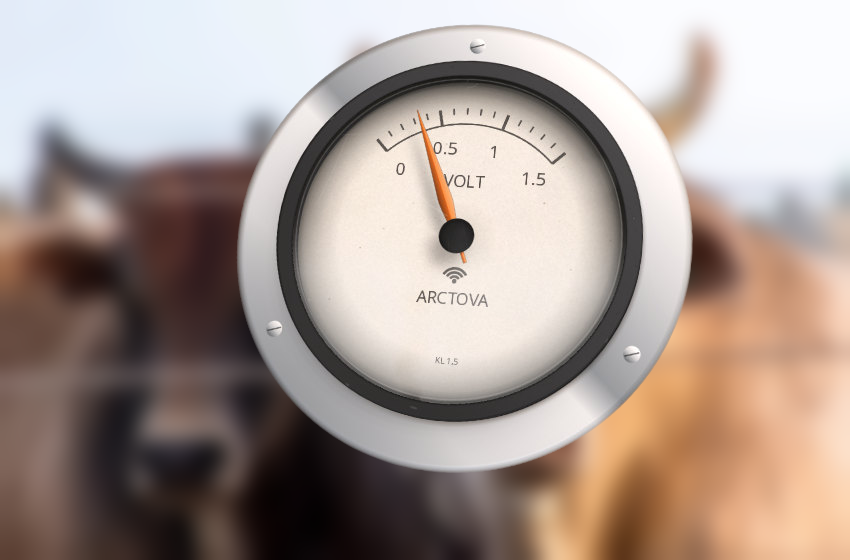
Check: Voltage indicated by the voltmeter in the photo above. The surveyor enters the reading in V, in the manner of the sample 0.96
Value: 0.35
